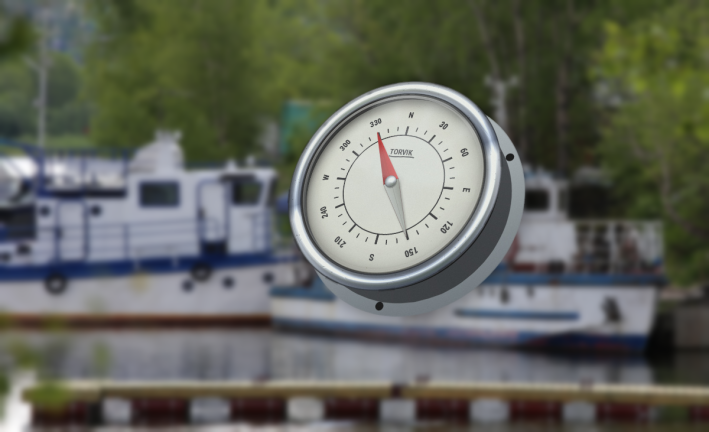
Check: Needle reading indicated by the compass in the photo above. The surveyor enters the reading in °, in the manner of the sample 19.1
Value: 330
